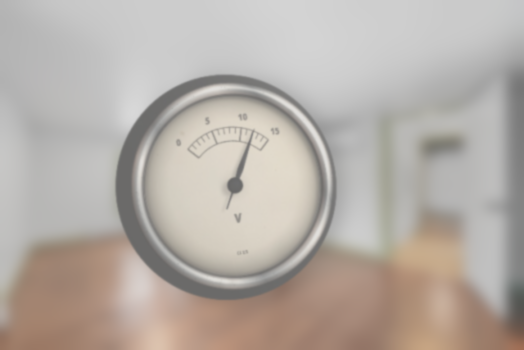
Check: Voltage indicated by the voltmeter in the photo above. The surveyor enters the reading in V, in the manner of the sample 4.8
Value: 12
